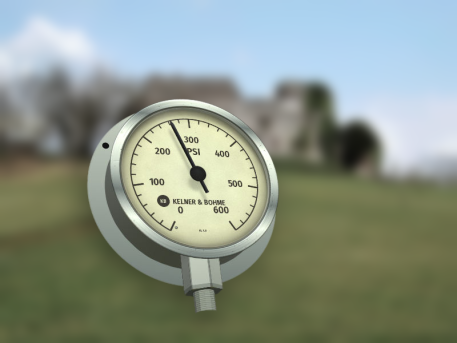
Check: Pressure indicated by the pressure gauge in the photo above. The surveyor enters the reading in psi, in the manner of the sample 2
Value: 260
